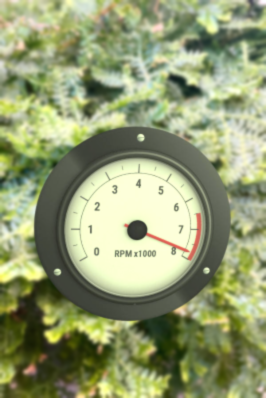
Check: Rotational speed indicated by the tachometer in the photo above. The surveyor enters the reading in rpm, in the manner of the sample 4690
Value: 7750
